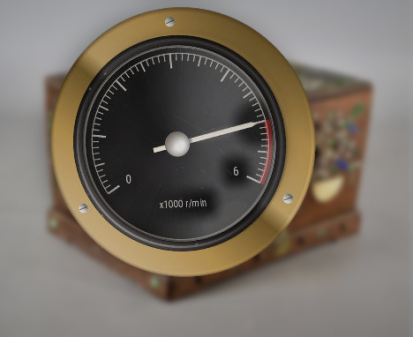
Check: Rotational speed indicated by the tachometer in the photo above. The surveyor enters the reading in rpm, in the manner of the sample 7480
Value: 5000
